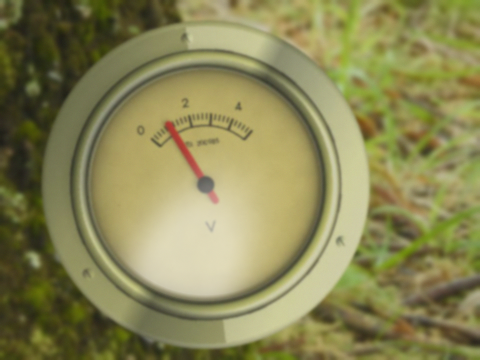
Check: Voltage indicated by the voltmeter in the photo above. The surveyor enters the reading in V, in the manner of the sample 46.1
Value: 1
